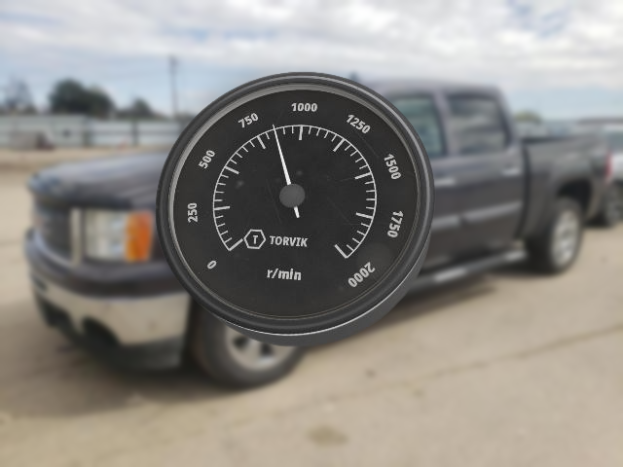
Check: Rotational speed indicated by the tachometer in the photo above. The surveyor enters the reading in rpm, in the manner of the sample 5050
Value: 850
